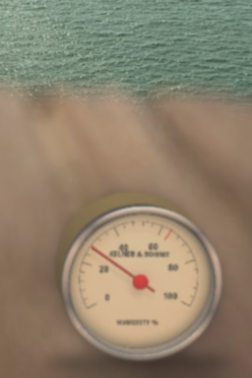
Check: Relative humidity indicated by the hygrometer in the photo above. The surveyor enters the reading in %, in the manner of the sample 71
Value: 28
